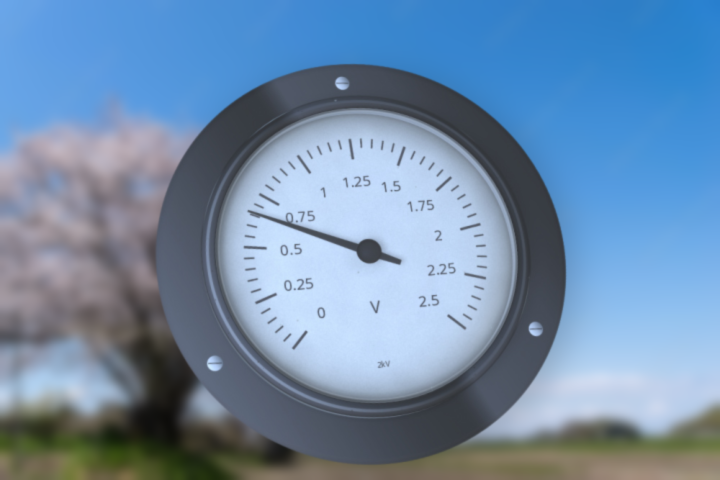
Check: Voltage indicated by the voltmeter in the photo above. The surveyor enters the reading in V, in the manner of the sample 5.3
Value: 0.65
